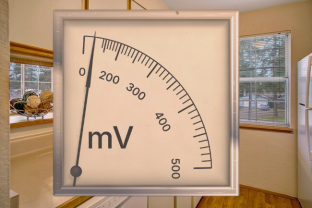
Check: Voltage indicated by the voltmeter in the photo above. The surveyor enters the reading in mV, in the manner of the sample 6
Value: 100
